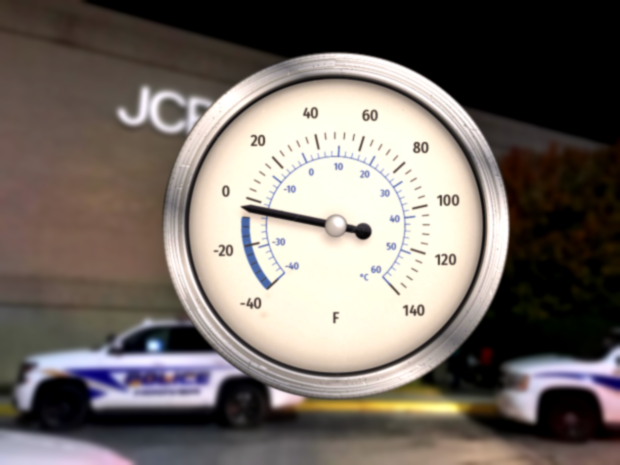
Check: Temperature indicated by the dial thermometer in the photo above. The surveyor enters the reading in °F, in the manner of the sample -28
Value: -4
